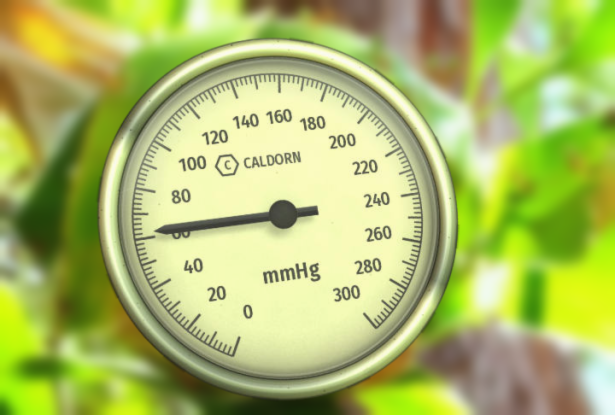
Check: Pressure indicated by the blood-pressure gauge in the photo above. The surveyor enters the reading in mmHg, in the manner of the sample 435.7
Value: 62
